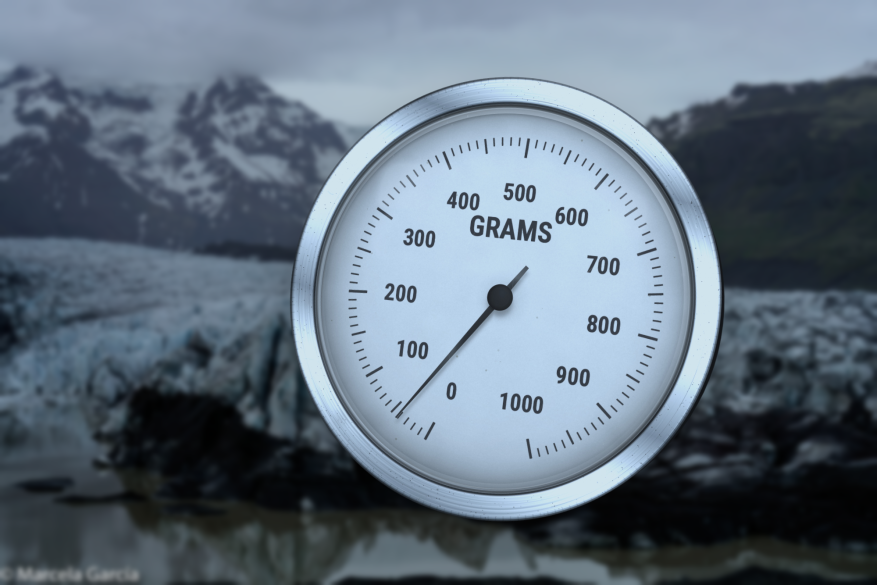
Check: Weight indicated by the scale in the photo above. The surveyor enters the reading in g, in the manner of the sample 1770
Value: 40
